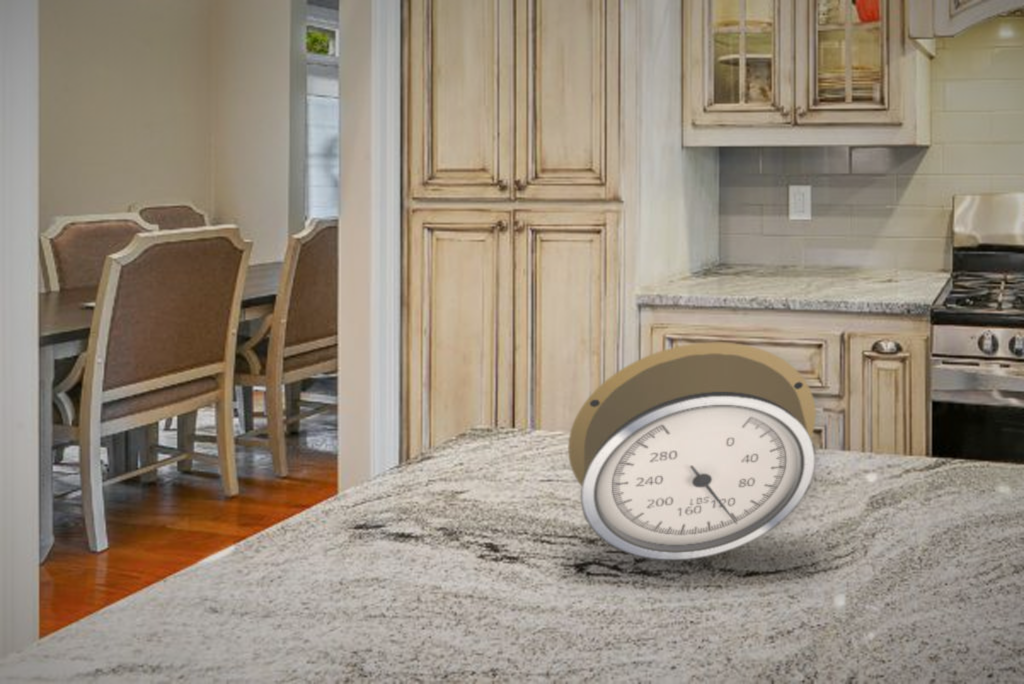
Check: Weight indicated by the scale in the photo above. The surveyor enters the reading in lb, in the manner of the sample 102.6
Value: 120
